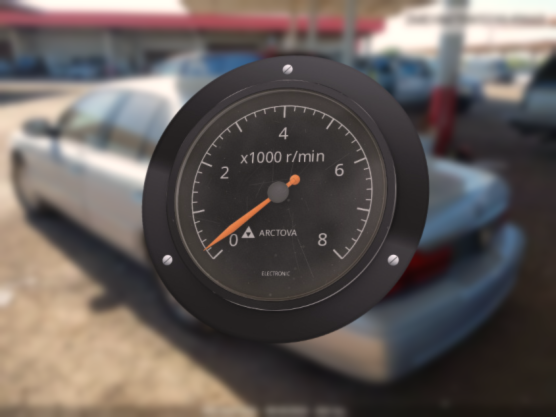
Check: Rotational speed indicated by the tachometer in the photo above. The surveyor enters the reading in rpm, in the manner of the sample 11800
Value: 200
